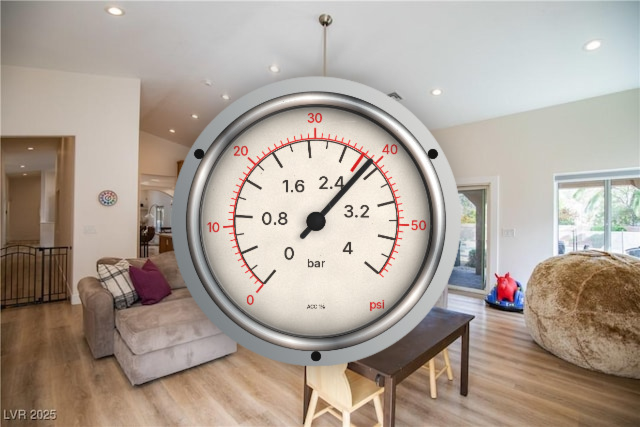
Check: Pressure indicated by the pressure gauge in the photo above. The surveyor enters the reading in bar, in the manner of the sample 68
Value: 2.7
